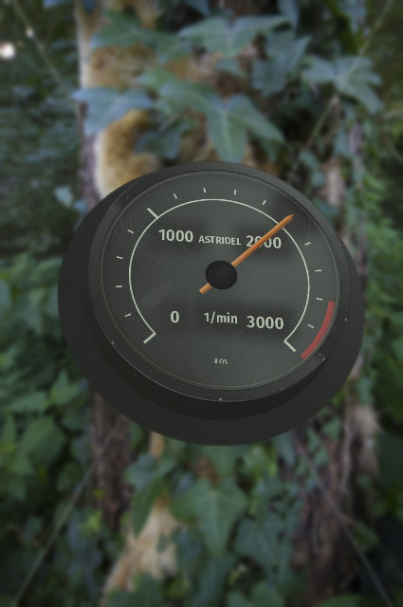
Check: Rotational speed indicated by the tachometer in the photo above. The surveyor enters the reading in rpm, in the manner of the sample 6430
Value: 2000
